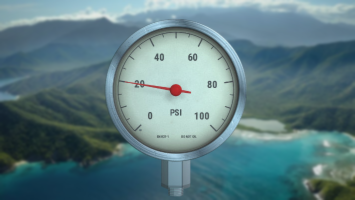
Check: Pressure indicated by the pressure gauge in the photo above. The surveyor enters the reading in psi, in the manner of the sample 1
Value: 20
